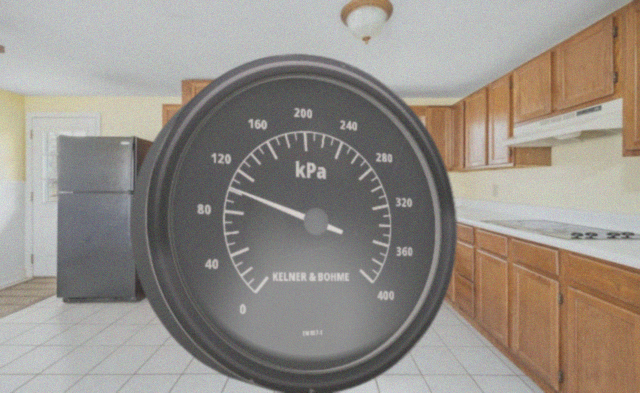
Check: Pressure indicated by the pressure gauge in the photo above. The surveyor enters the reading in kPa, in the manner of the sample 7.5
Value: 100
